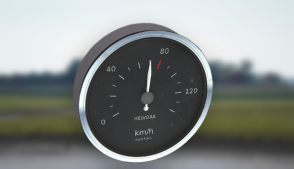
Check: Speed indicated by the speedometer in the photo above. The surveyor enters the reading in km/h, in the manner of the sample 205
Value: 70
